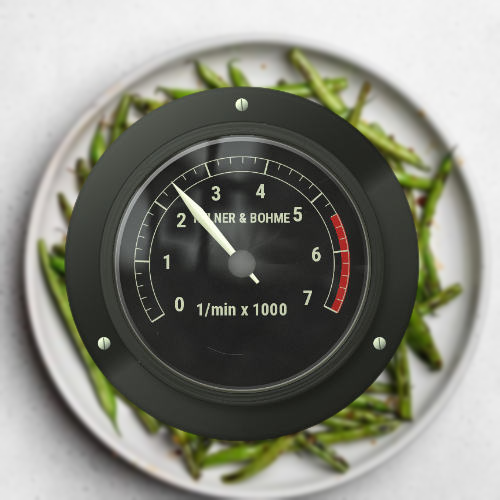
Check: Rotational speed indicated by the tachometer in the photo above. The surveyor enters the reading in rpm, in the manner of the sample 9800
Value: 2400
